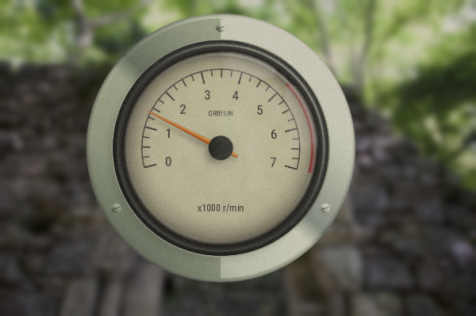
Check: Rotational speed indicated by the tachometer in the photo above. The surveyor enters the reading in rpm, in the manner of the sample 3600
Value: 1375
